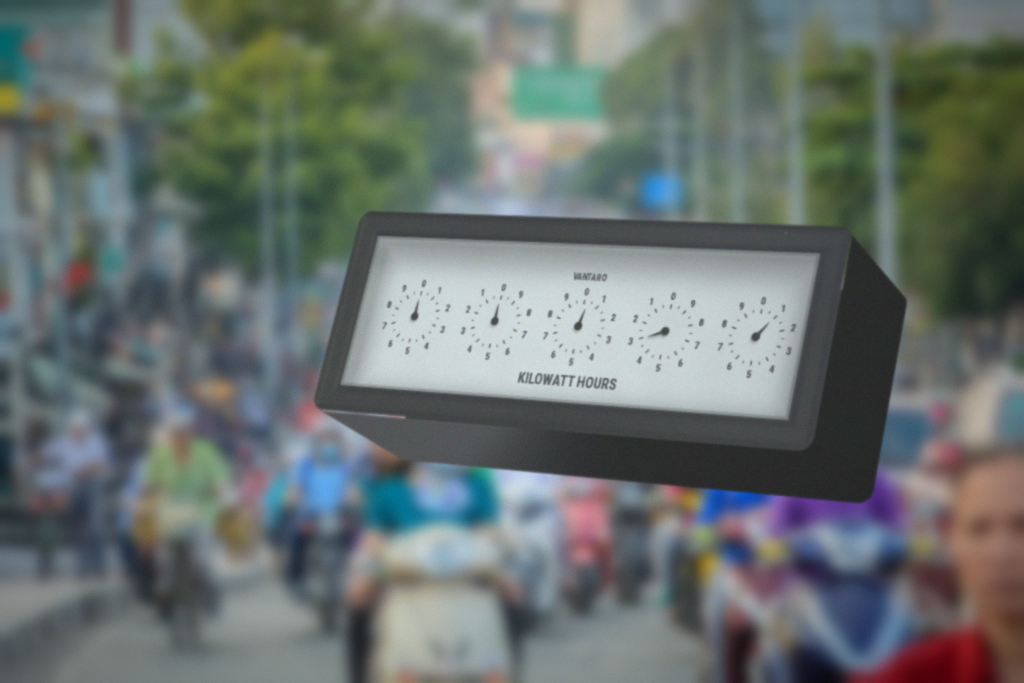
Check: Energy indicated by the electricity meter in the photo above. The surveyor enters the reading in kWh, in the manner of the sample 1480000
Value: 31
